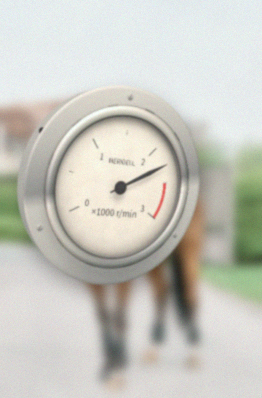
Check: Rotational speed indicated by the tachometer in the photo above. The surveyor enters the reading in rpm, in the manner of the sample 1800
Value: 2250
